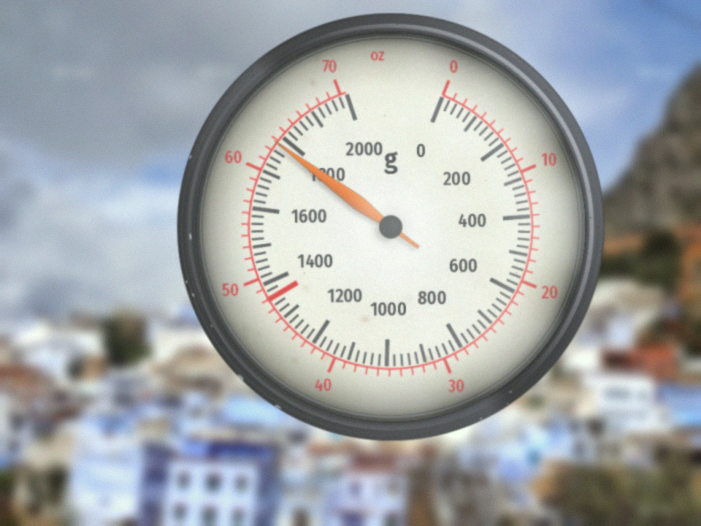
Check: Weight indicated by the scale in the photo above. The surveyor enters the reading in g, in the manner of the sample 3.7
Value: 1780
